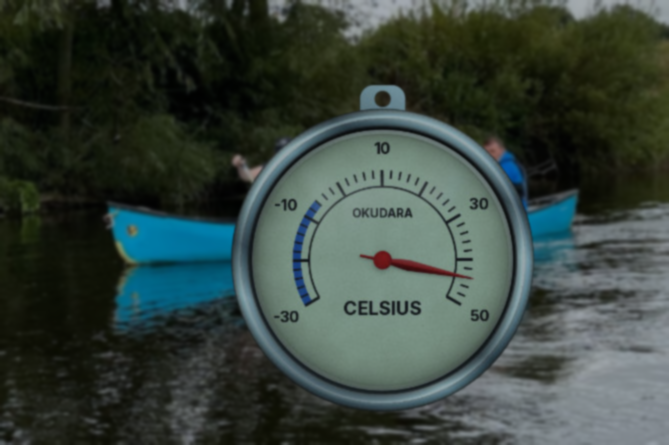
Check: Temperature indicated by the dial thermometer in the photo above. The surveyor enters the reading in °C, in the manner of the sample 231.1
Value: 44
